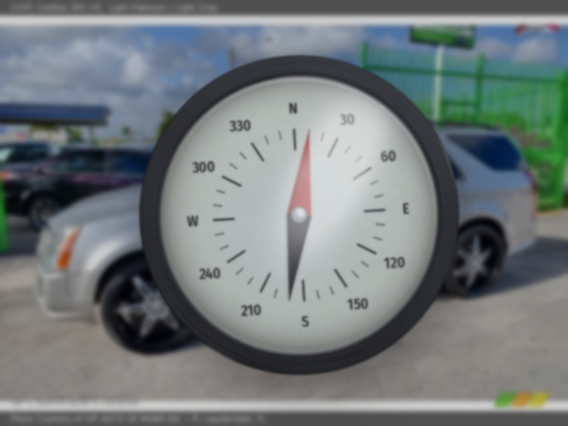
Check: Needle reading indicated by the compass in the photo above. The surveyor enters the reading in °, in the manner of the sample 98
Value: 10
